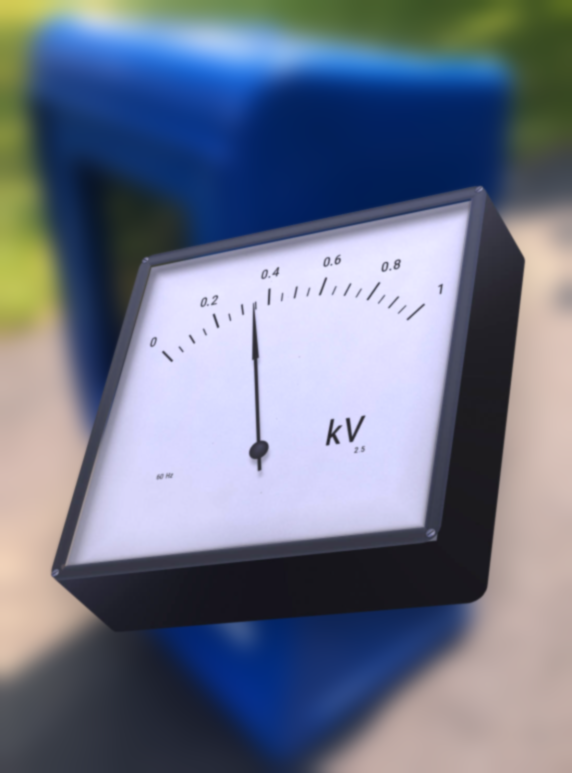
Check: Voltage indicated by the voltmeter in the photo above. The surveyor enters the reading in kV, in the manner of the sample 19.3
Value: 0.35
